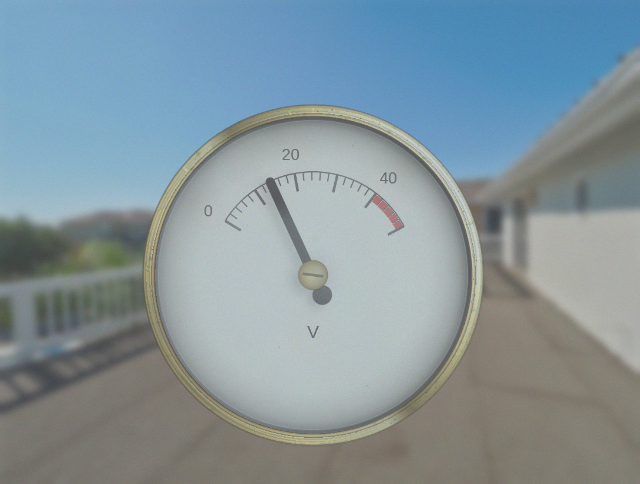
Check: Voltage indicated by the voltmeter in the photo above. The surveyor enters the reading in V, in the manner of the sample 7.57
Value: 14
